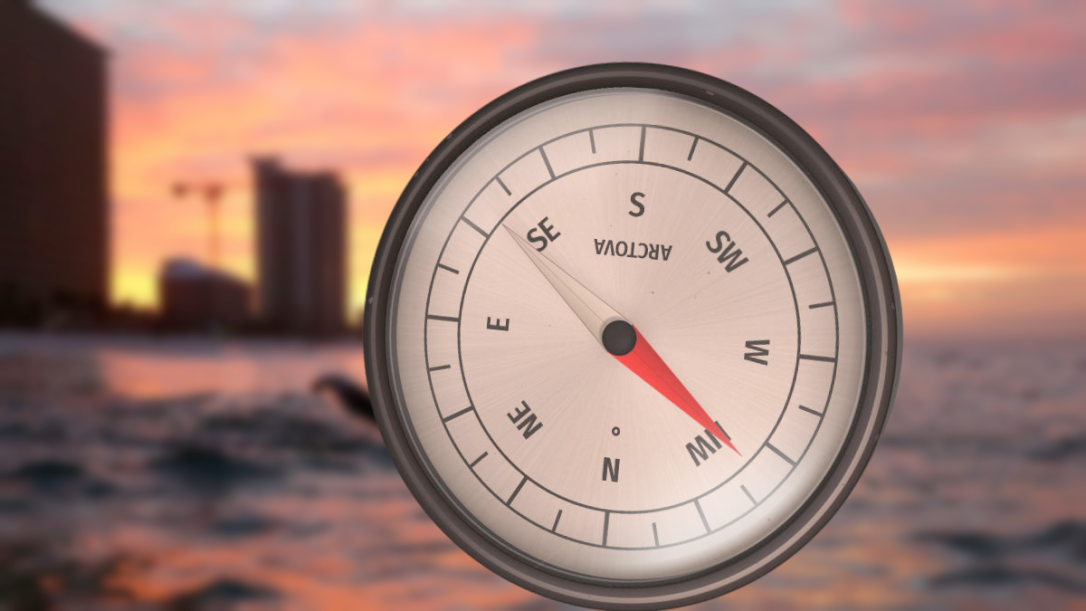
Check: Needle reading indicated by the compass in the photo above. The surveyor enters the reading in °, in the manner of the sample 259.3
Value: 307.5
